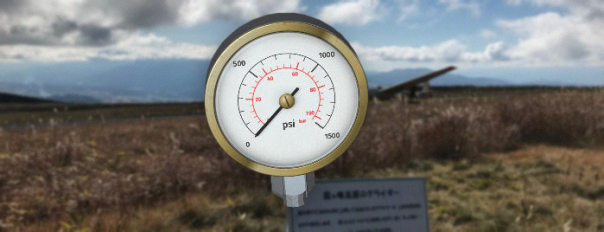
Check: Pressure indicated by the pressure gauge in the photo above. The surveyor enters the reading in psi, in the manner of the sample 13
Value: 0
